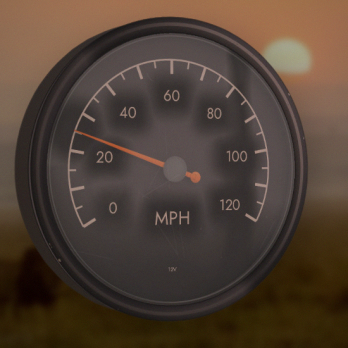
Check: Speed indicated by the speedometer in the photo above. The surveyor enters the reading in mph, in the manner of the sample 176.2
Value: 25
